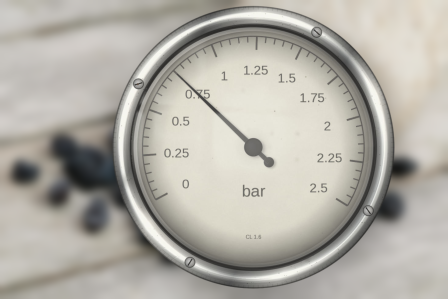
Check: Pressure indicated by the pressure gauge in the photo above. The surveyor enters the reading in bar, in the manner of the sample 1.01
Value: 0.75
